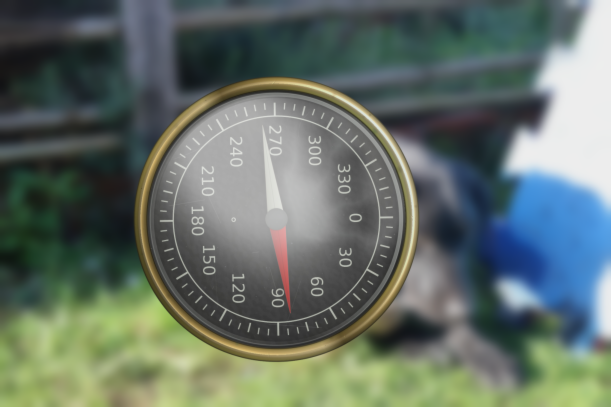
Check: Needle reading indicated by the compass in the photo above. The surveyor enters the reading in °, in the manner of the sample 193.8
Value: 82.5
